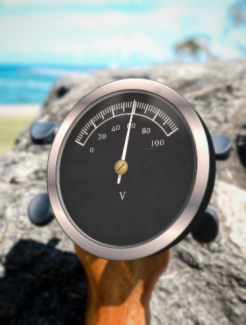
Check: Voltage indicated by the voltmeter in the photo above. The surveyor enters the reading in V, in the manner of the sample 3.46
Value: 60
